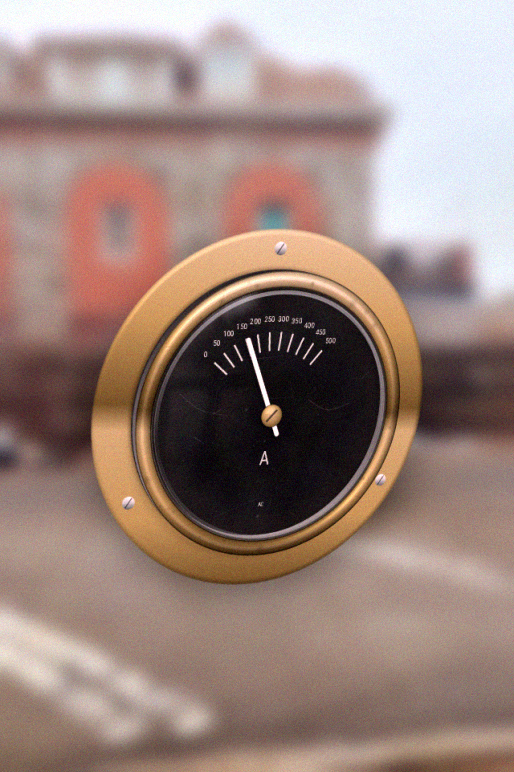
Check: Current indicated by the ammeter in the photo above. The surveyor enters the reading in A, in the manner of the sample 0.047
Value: 150
